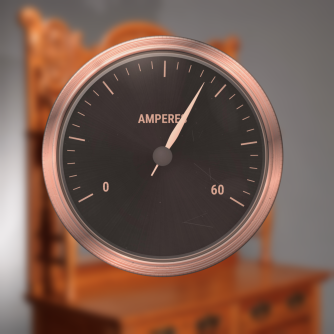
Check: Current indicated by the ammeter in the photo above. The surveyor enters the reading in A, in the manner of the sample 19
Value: 37
